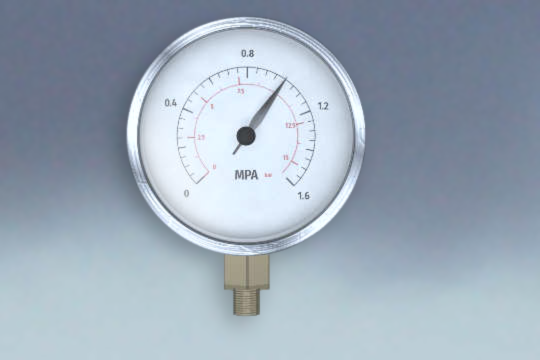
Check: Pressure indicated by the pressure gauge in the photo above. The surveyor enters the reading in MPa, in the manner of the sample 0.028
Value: 1
